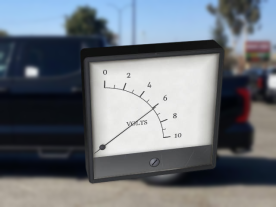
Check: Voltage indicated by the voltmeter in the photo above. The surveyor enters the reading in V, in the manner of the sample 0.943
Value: 6
